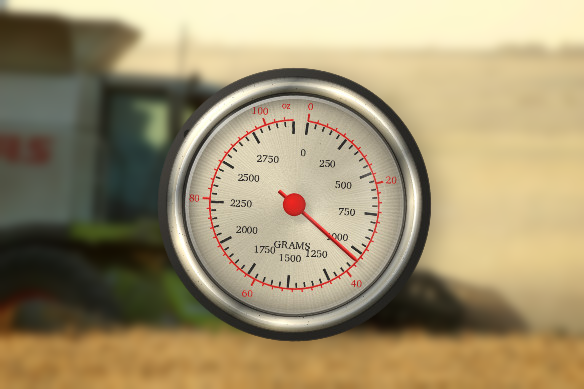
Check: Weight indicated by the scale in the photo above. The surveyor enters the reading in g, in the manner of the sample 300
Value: 1050
